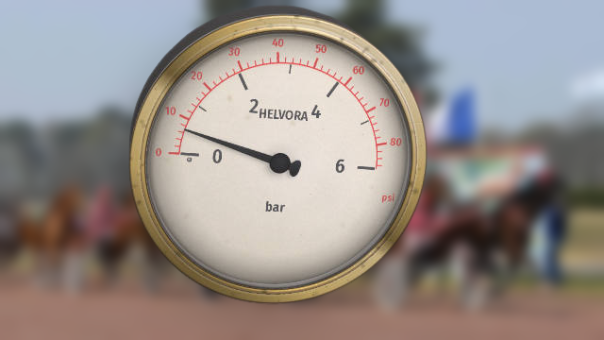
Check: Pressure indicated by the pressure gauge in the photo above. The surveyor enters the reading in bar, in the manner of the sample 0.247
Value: 0.5
